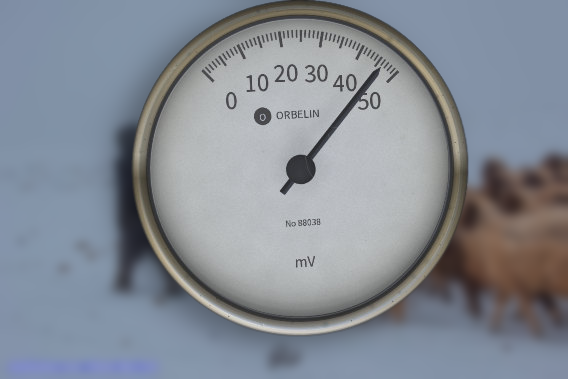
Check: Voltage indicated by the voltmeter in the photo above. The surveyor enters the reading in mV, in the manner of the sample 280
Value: 46
